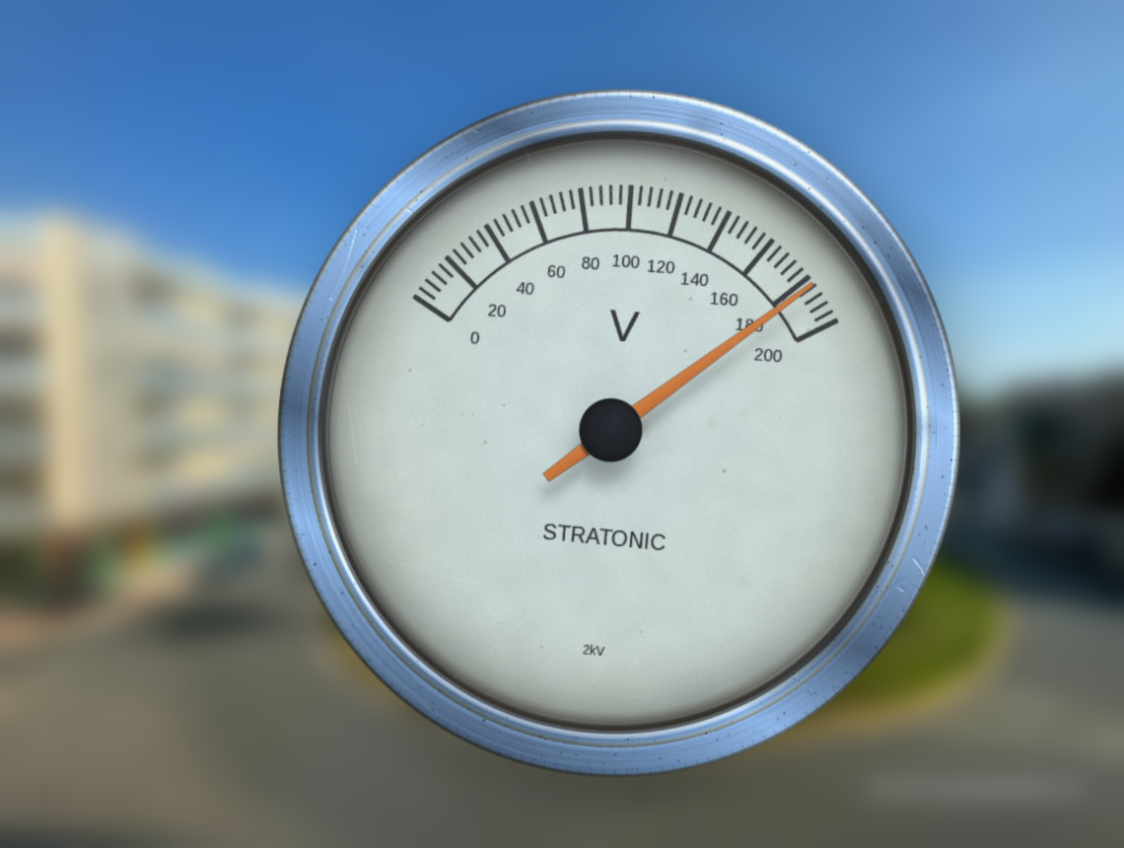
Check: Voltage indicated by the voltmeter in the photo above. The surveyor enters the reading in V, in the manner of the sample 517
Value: 184
